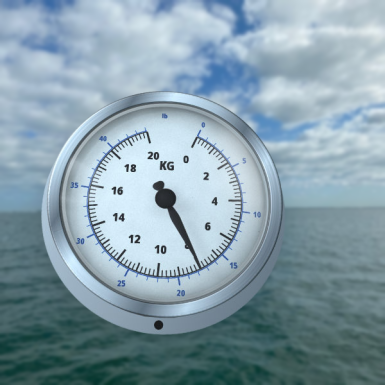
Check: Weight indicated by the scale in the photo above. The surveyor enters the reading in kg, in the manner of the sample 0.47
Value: 8
